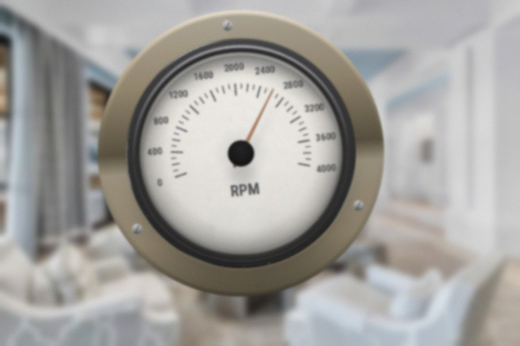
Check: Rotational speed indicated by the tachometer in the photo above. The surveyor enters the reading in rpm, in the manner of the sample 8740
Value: 2600
